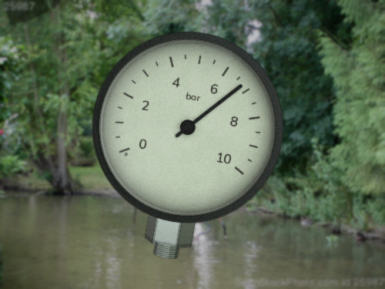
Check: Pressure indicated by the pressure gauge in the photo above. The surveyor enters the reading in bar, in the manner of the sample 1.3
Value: 6.75
